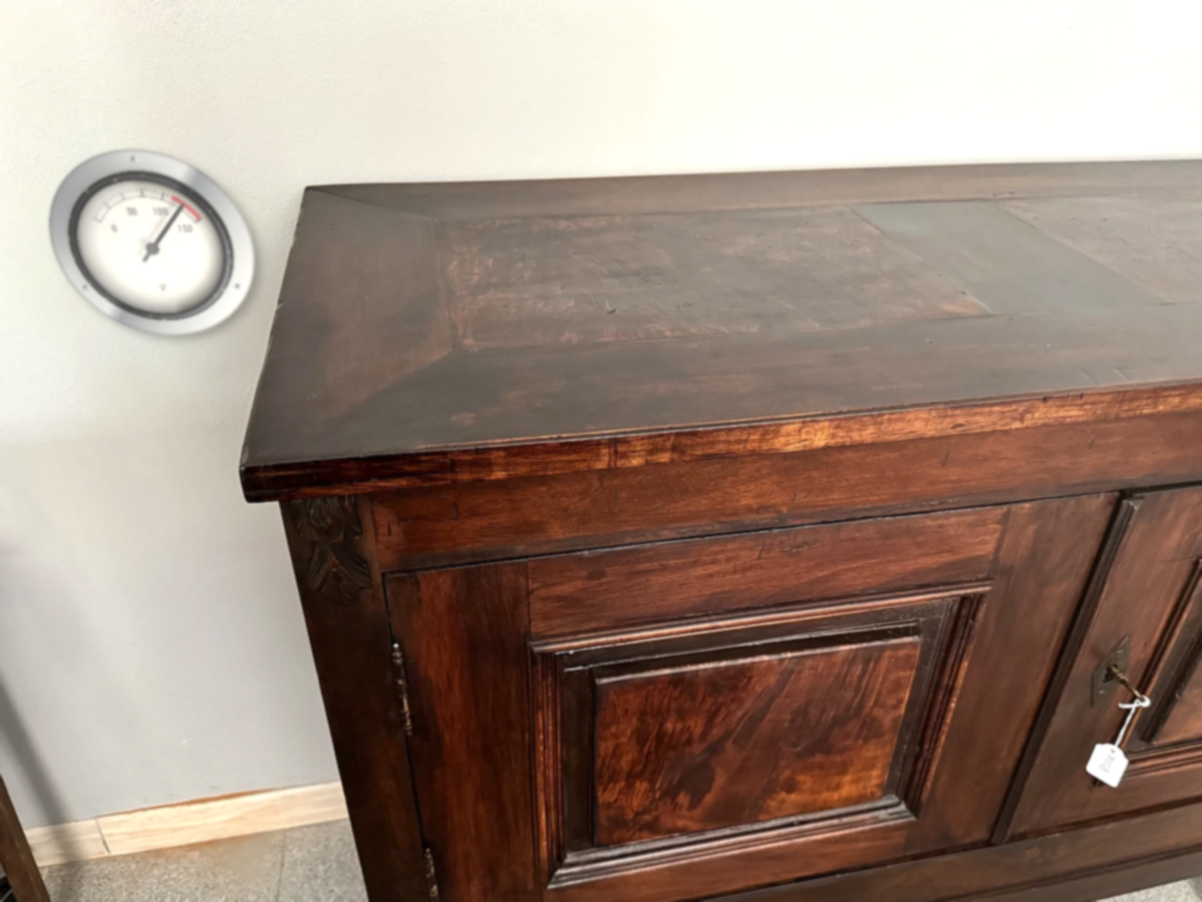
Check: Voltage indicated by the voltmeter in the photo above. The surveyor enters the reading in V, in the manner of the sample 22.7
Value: 125
